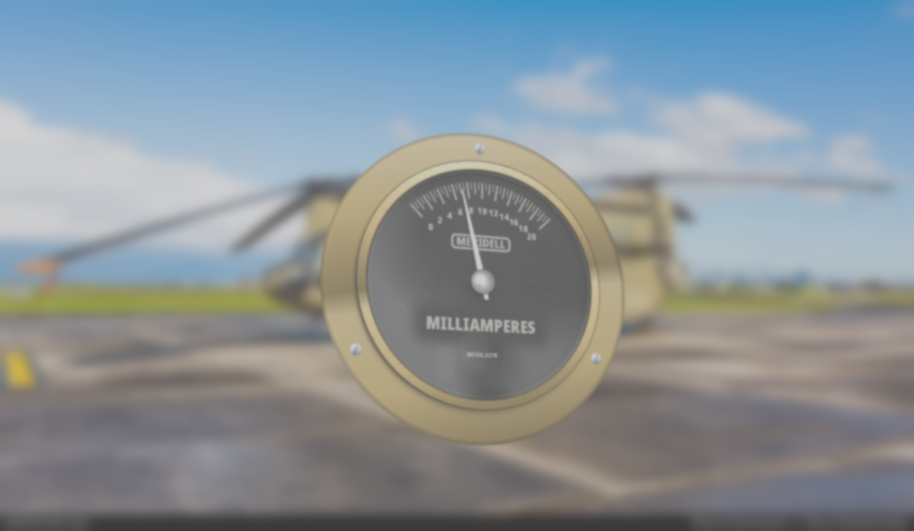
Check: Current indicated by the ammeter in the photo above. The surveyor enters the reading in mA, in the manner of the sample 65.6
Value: 7
